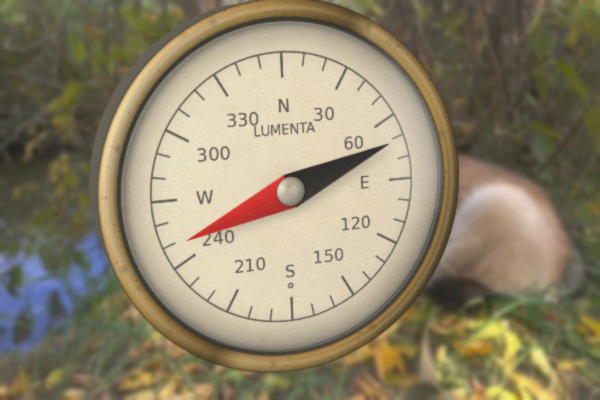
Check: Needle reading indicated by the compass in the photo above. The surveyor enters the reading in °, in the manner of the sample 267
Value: 250
